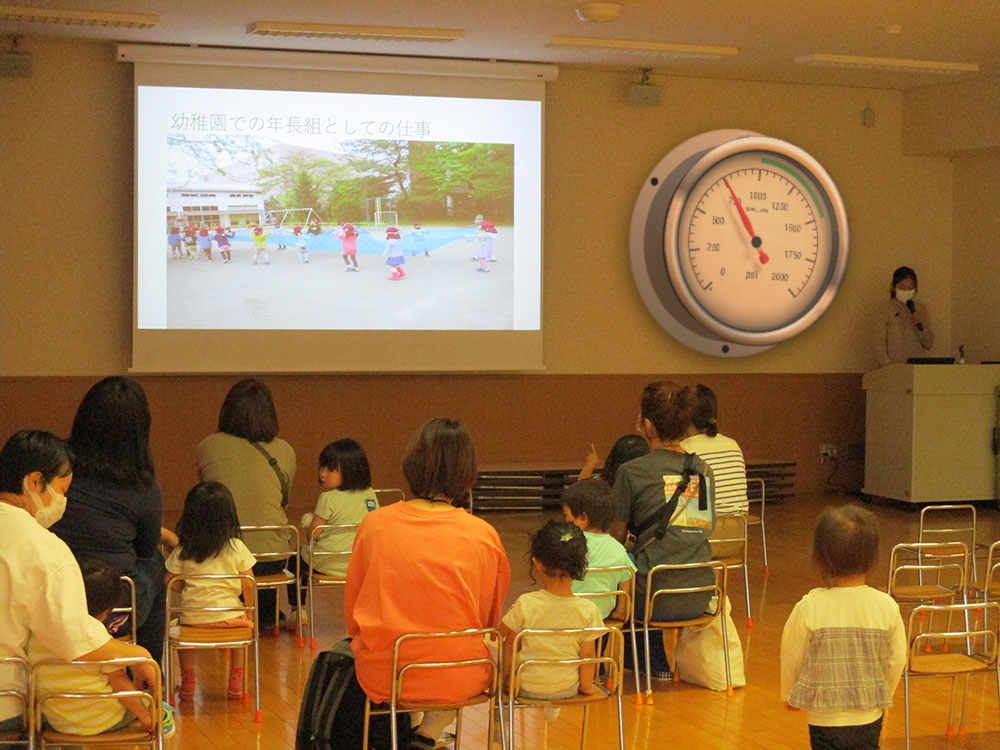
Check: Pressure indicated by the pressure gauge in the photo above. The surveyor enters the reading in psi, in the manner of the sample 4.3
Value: 750
